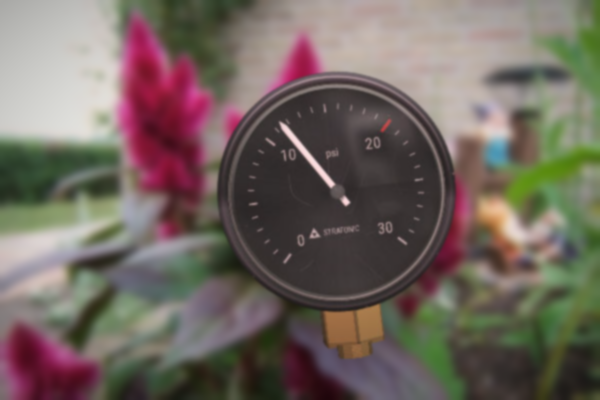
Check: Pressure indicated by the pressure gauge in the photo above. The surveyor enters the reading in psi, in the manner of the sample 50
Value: 11.5
